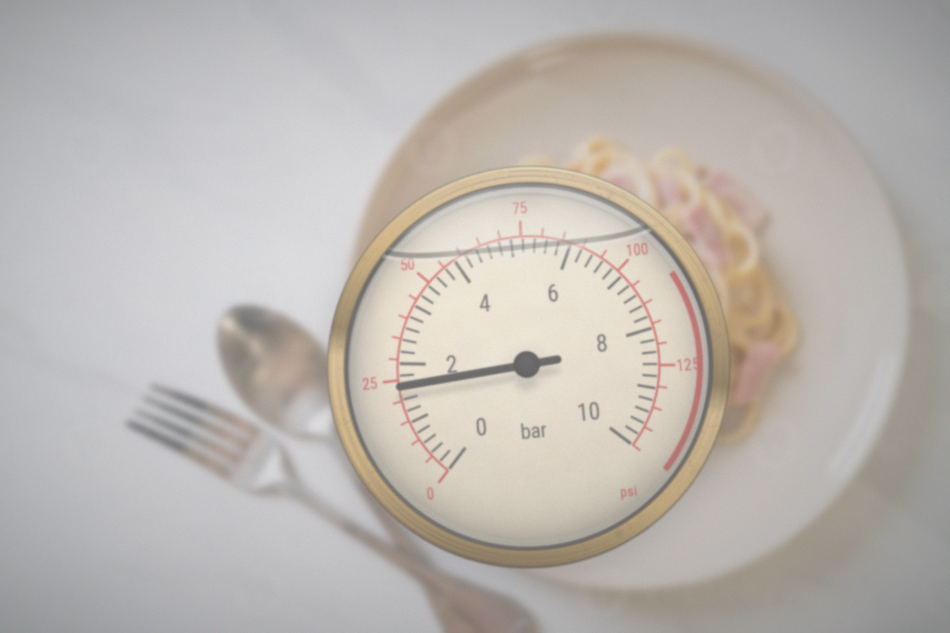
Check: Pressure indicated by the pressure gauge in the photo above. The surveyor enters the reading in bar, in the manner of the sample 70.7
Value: 1.6
